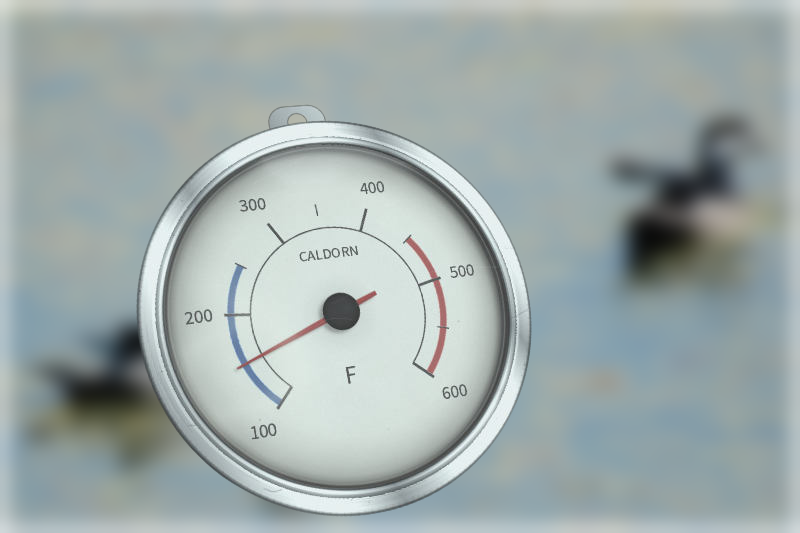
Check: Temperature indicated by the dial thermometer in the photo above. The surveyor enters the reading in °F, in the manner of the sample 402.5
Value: 150
